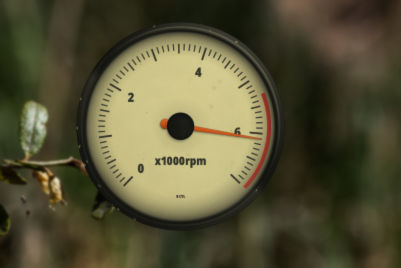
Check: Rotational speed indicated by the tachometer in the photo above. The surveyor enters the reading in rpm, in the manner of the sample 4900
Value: 6100
